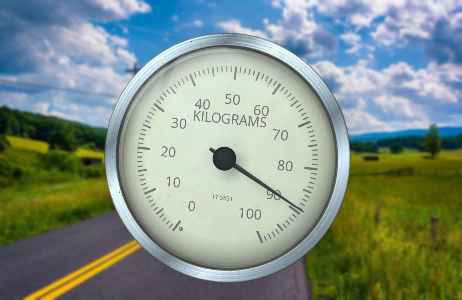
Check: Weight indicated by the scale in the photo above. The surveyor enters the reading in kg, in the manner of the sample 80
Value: 89
